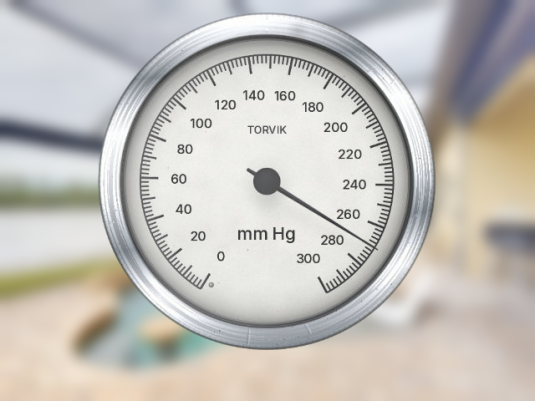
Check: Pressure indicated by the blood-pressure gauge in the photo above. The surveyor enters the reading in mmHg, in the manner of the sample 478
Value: 270
